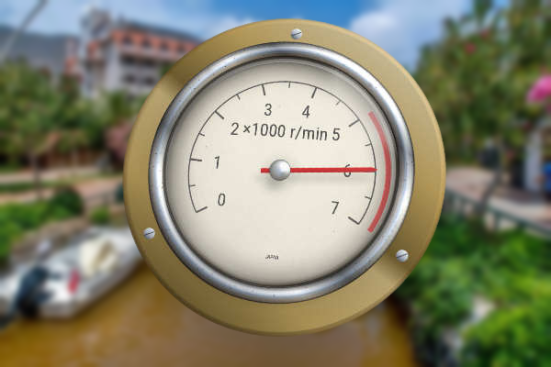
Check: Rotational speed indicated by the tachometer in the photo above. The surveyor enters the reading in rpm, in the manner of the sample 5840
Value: 6000
